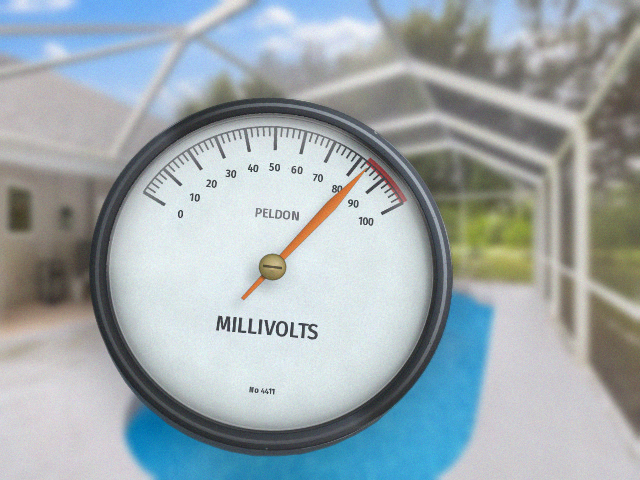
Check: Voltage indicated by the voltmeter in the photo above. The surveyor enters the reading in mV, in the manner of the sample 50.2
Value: 84
